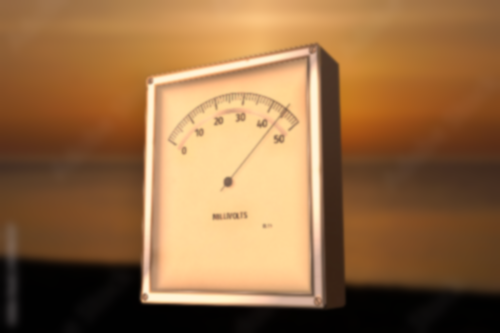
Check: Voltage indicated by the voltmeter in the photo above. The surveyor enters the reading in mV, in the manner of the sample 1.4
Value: 45
